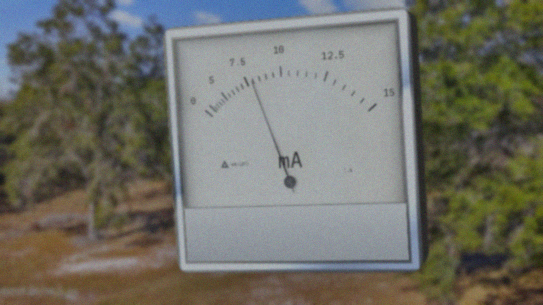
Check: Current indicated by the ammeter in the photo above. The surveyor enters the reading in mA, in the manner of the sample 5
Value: 8
